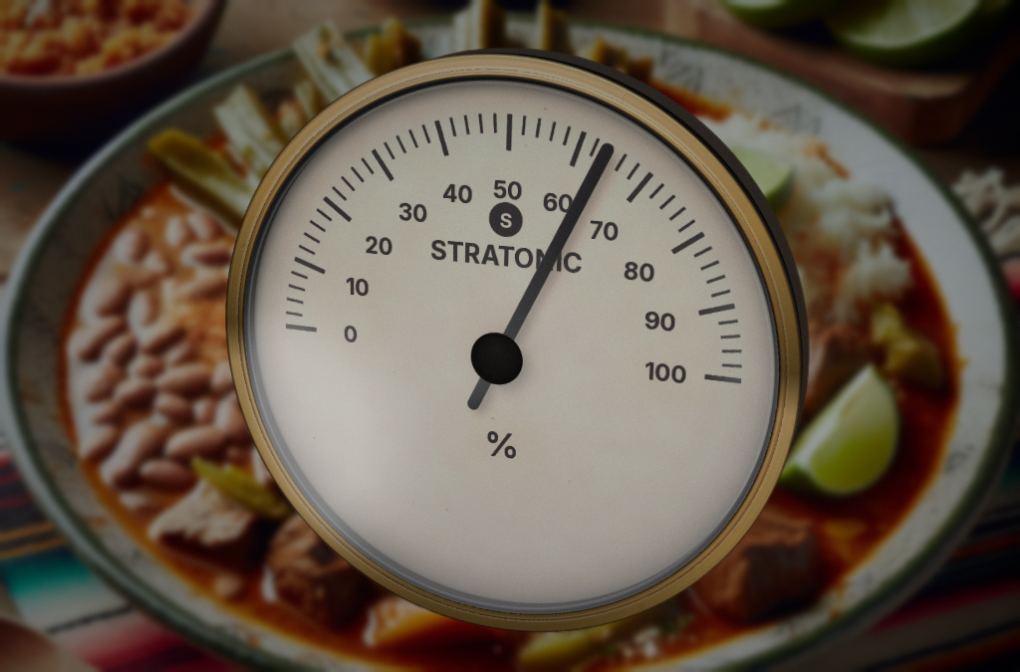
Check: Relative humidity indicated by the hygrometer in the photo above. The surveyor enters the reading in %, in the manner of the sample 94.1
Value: 64
